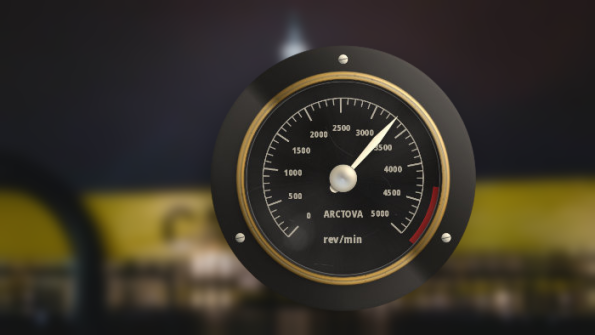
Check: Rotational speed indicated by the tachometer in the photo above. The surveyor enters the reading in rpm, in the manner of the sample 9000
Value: 3300
